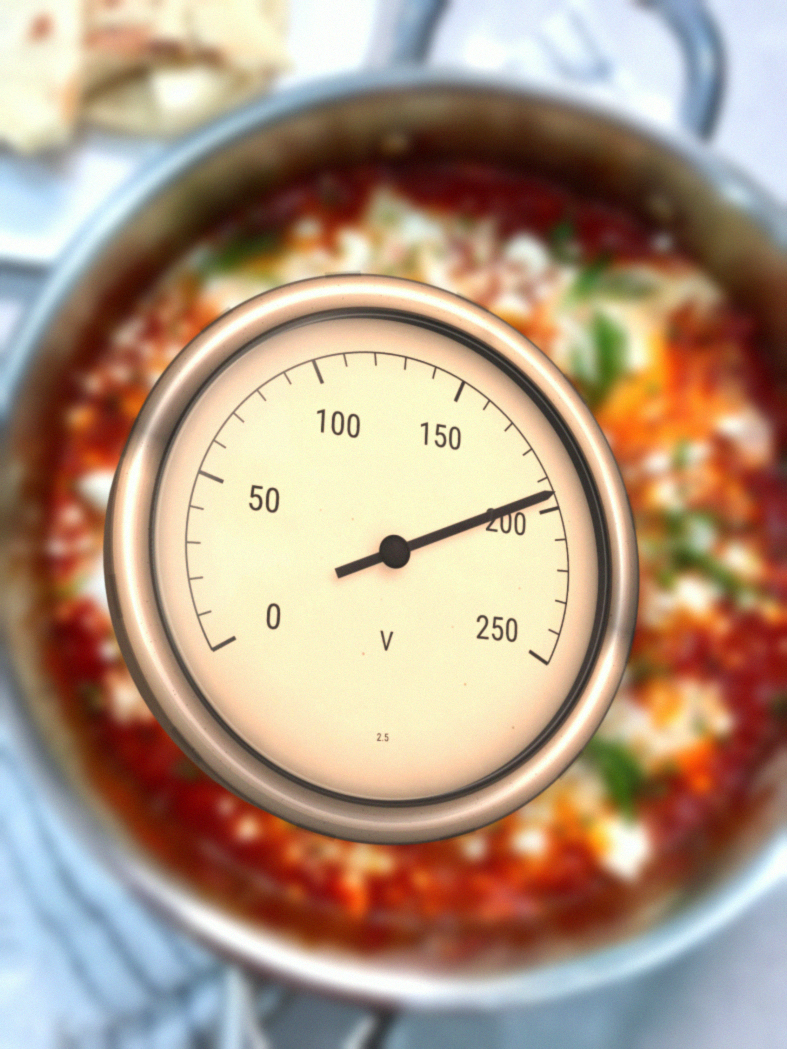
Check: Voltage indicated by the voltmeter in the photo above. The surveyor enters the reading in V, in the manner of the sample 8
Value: 195
